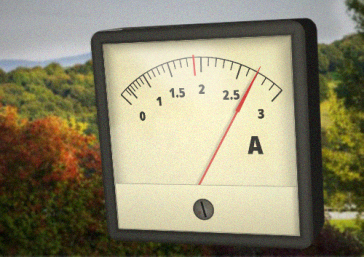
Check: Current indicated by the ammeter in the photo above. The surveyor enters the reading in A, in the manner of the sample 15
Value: 2.7
